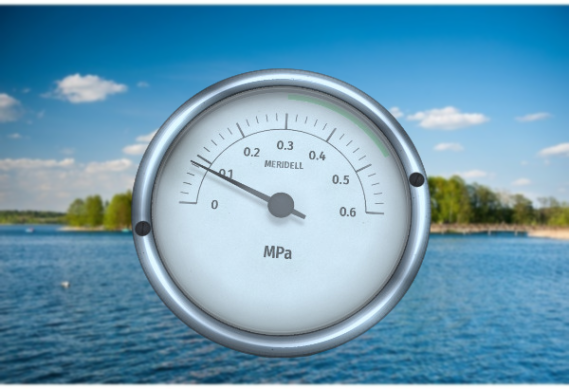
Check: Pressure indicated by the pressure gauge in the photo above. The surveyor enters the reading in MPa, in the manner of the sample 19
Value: 0.08
